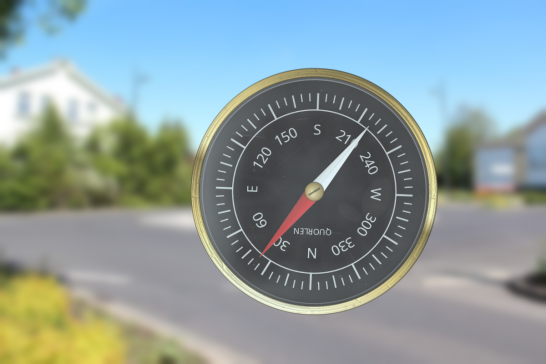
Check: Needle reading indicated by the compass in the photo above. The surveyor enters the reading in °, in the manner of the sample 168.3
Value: 37.5
